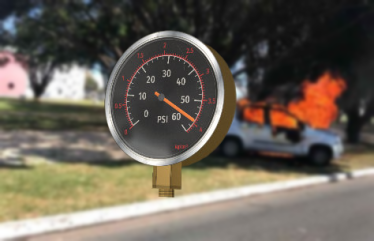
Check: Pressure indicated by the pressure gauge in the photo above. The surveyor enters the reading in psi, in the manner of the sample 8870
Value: 56
